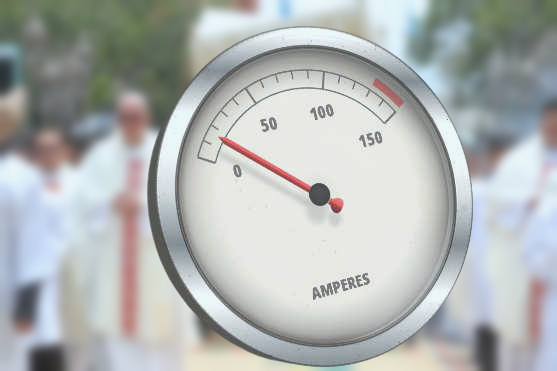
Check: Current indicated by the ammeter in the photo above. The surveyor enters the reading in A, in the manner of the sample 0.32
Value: 15
